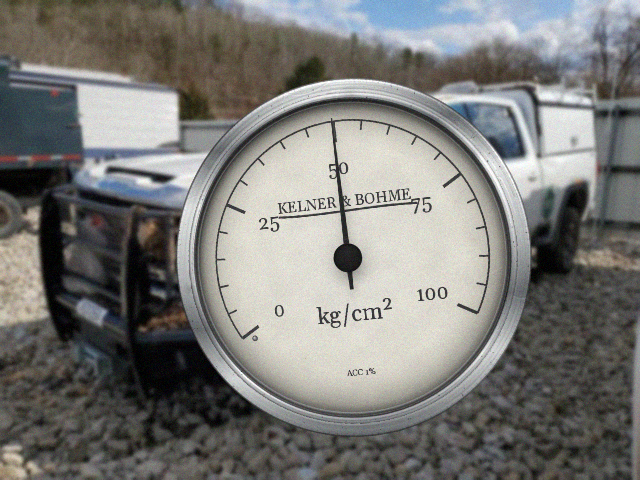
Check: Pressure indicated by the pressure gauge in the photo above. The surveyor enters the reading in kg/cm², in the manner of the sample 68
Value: 50
